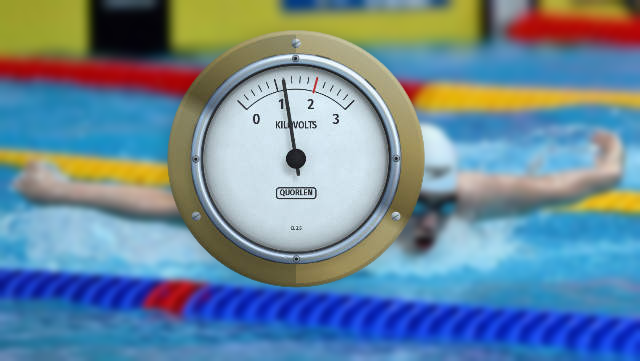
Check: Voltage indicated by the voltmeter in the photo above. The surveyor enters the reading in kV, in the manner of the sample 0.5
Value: 1.2
